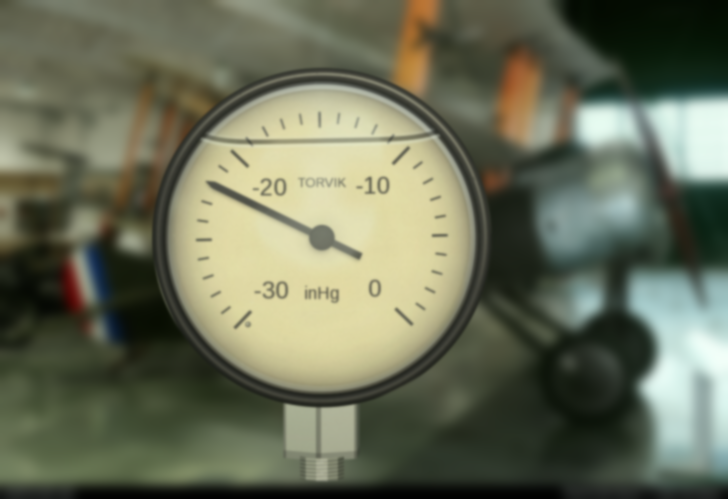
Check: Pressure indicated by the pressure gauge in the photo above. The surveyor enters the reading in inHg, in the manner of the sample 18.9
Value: -22
